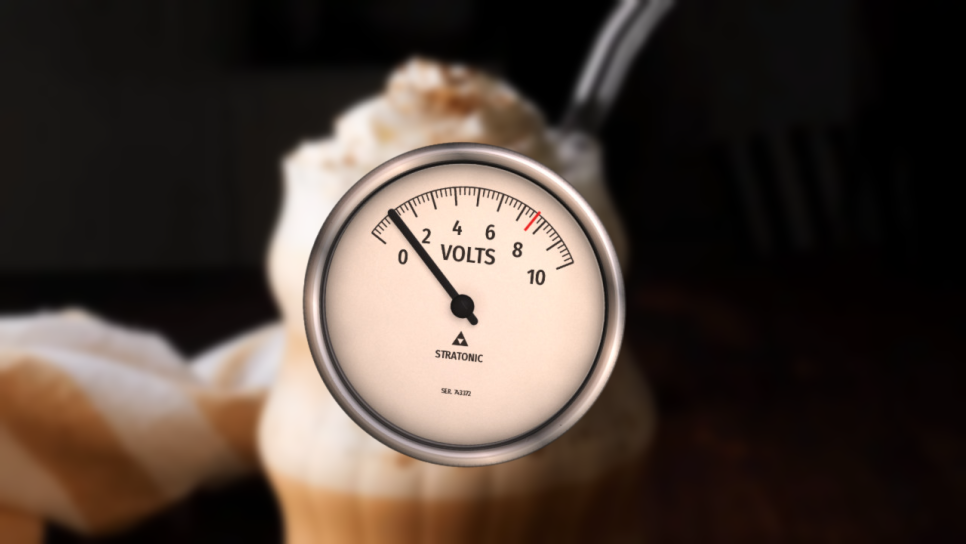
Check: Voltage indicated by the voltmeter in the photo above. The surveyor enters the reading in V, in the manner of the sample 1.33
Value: 1.2
